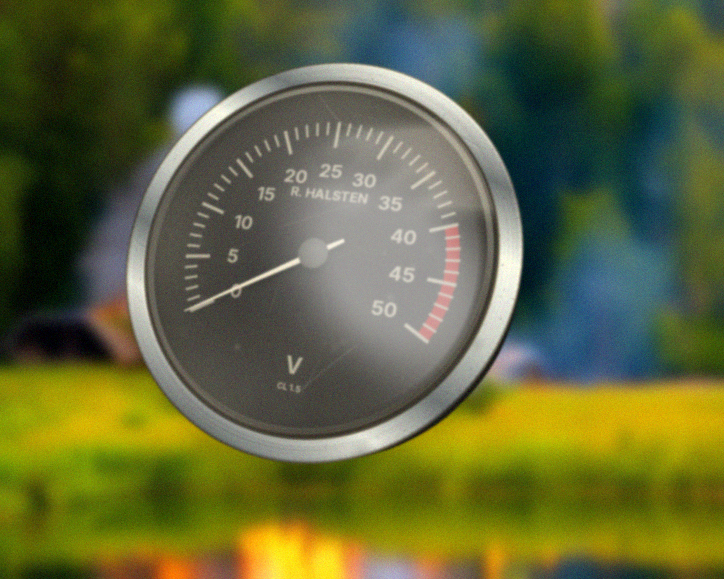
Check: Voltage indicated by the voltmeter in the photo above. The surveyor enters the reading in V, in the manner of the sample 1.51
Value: 0
